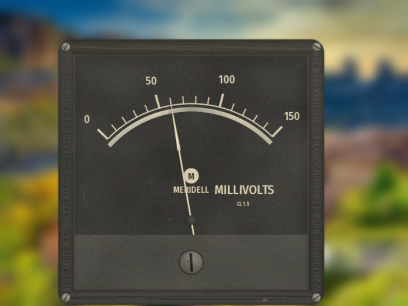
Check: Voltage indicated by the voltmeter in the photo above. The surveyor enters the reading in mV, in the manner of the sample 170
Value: 60
